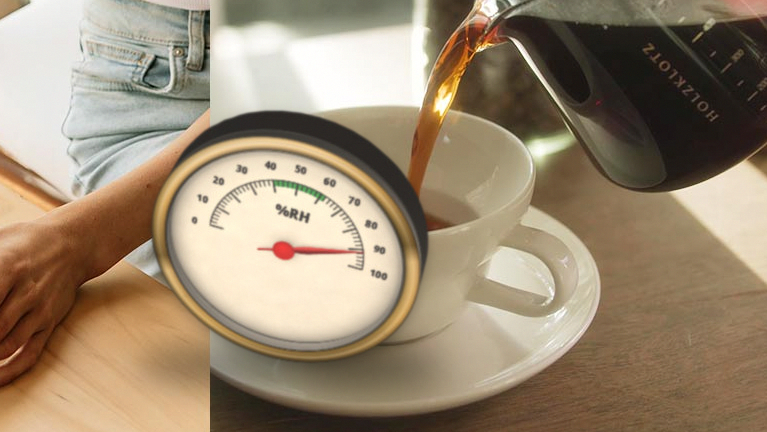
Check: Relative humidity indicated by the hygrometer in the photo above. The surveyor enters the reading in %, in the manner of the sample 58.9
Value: 90
